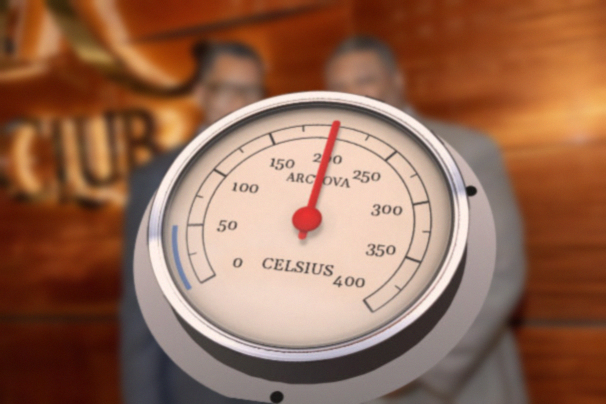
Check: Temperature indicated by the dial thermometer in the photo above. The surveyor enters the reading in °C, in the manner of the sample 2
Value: 200
